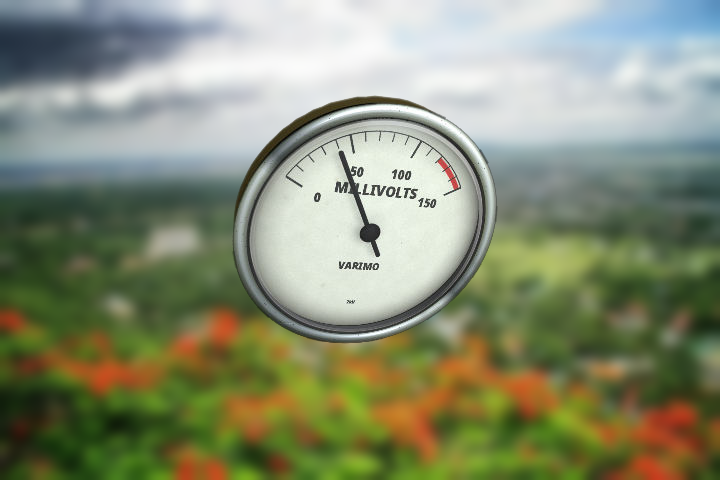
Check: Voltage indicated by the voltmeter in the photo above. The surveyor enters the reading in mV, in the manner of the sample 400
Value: 40
